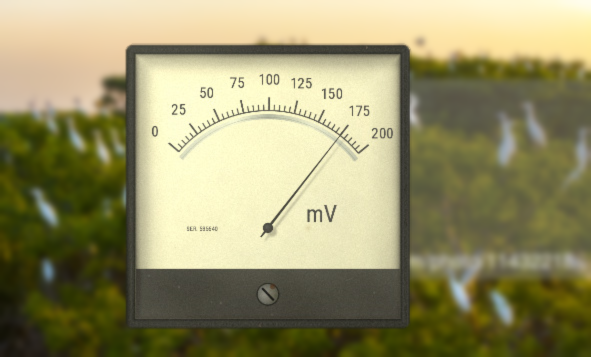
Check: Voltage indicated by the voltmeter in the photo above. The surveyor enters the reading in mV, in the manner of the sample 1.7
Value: 175
